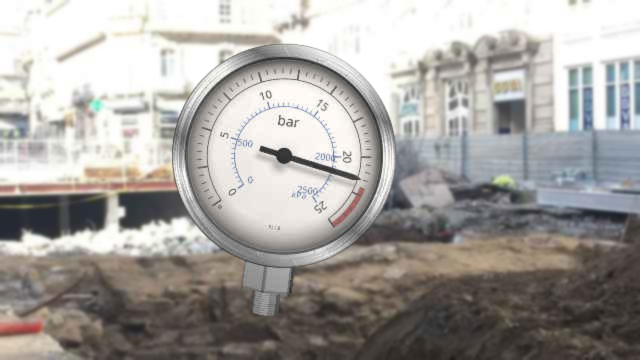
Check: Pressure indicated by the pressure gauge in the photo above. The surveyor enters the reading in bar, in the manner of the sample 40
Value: 21.5
